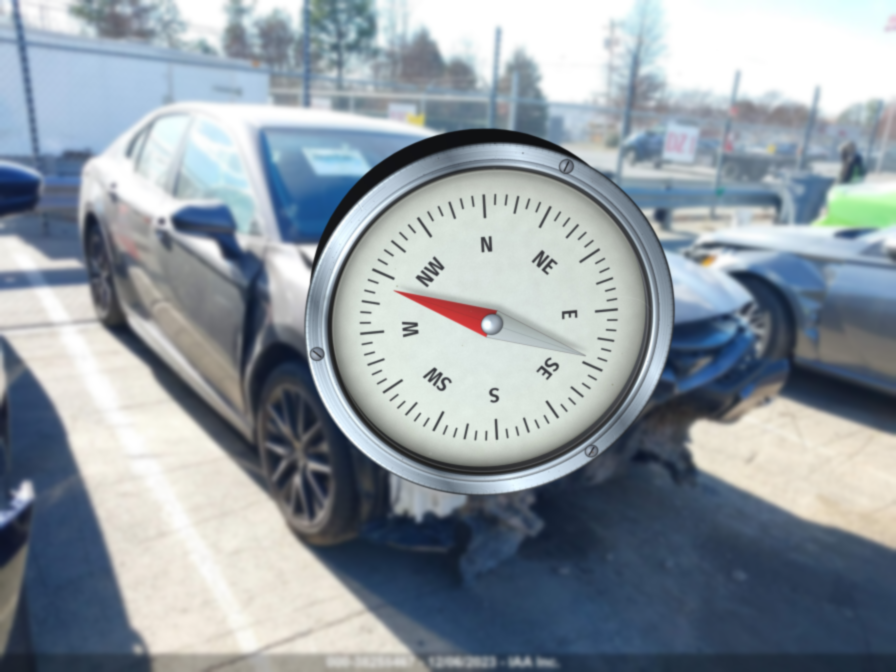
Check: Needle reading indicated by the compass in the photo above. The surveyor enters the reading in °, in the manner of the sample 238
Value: 295
